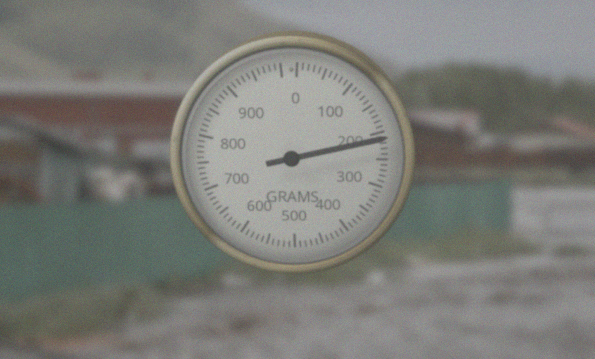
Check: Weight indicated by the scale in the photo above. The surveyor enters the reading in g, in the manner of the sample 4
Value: 210
